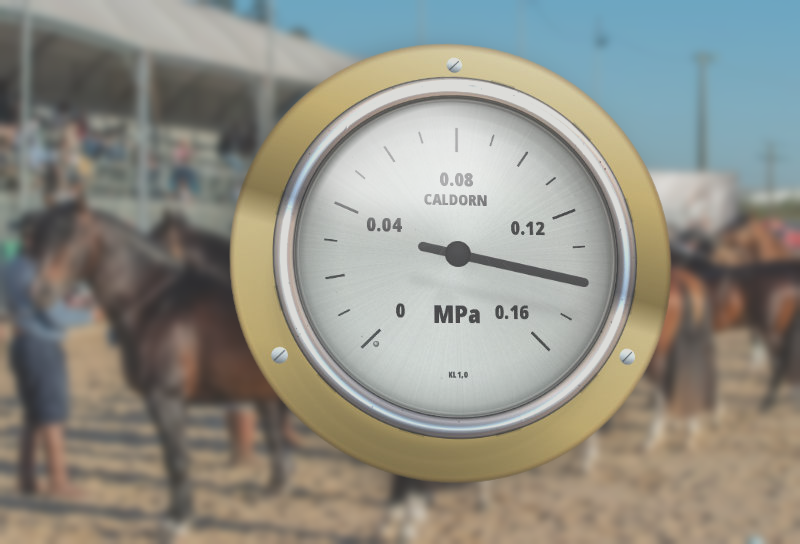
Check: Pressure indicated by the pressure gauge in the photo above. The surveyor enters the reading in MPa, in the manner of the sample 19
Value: 0.14
